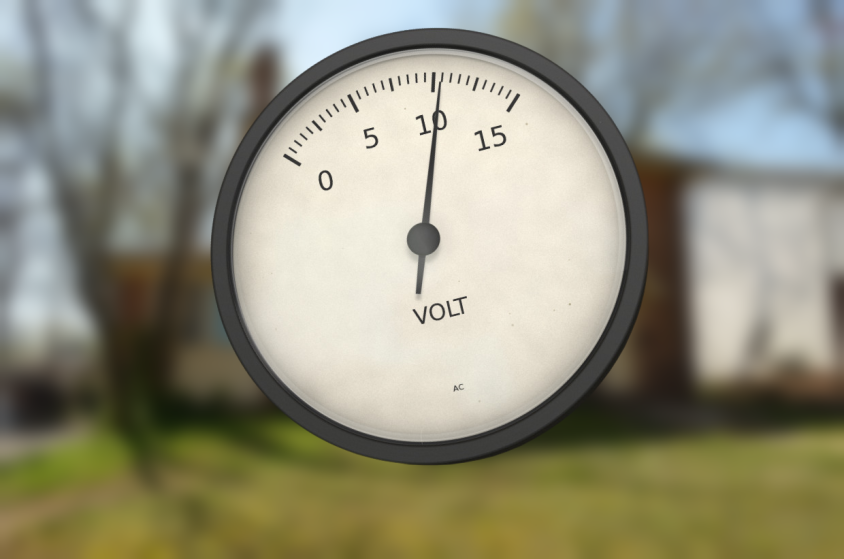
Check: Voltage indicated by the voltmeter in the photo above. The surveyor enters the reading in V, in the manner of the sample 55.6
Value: 10.5
